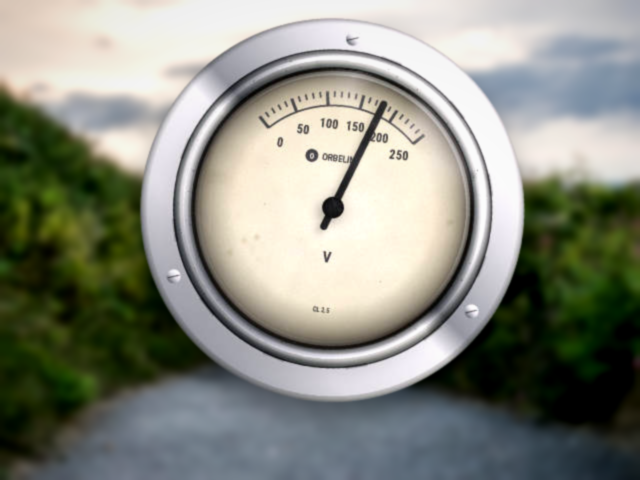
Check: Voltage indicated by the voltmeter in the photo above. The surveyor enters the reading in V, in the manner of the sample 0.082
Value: 180
